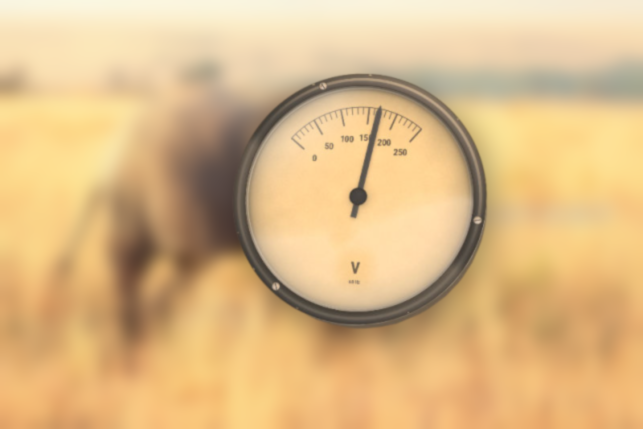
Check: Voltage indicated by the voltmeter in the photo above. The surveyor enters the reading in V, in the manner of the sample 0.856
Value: 170
